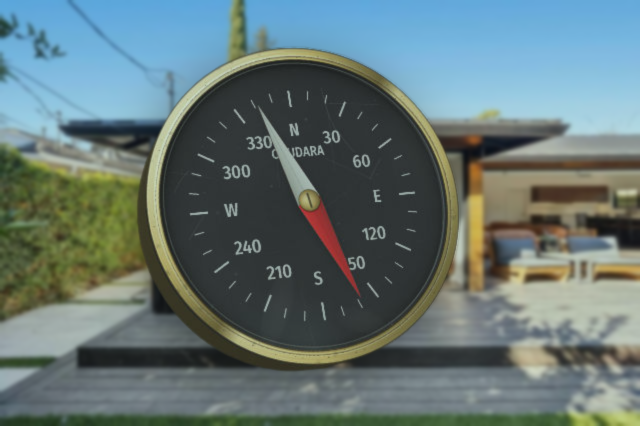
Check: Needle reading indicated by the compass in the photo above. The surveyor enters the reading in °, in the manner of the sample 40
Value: 160
